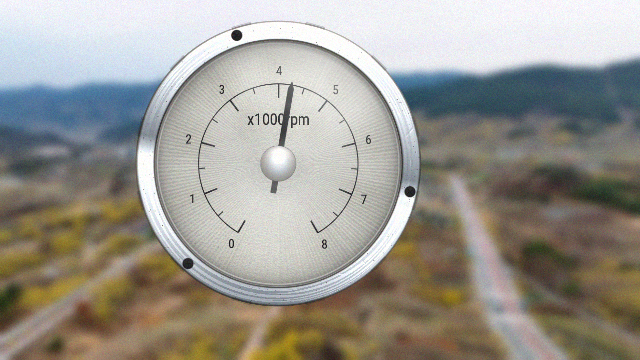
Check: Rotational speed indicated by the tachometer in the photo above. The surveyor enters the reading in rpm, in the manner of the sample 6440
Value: 4250
